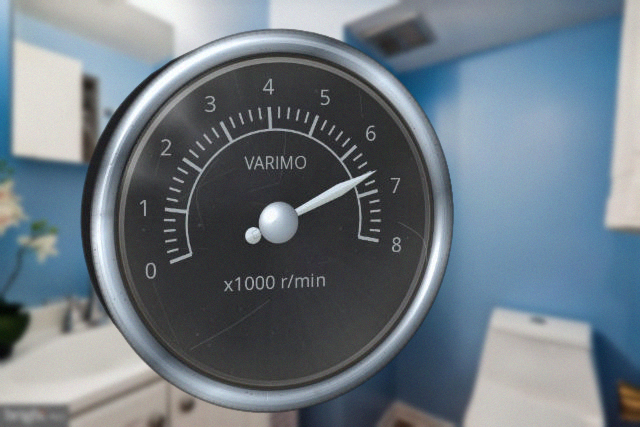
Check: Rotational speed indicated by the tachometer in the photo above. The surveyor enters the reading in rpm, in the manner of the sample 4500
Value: 6600
